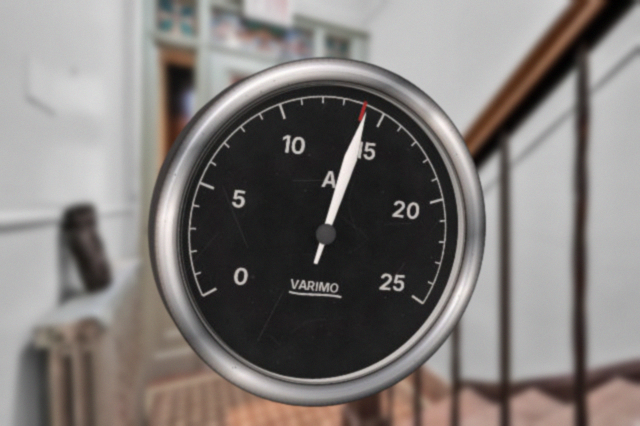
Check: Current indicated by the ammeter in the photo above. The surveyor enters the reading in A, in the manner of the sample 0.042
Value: 14
